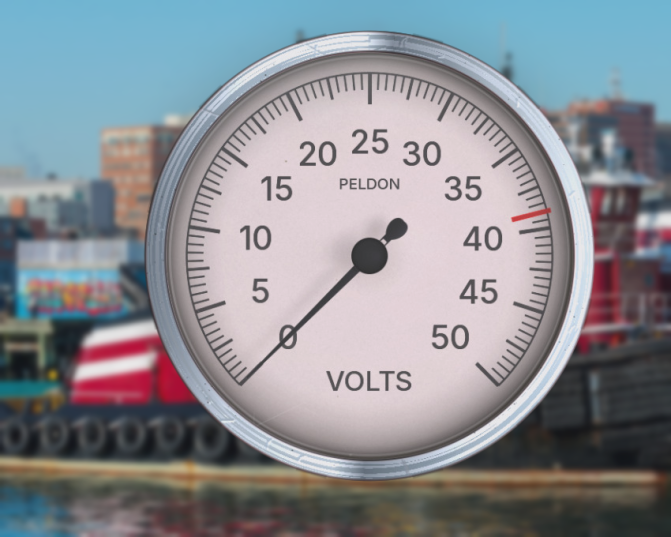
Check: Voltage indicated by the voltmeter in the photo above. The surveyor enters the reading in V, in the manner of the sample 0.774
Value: 0
